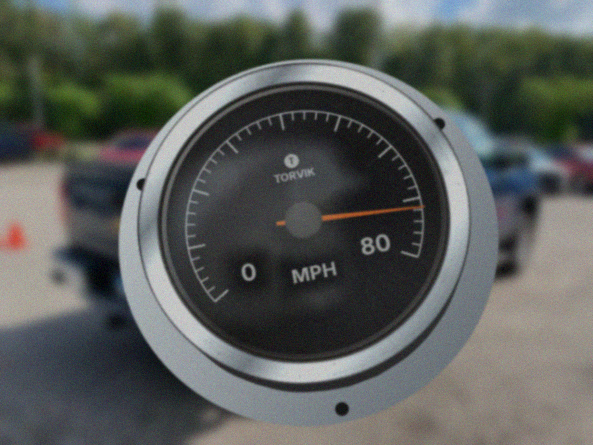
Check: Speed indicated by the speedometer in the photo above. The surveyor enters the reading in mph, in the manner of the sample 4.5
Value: 72
